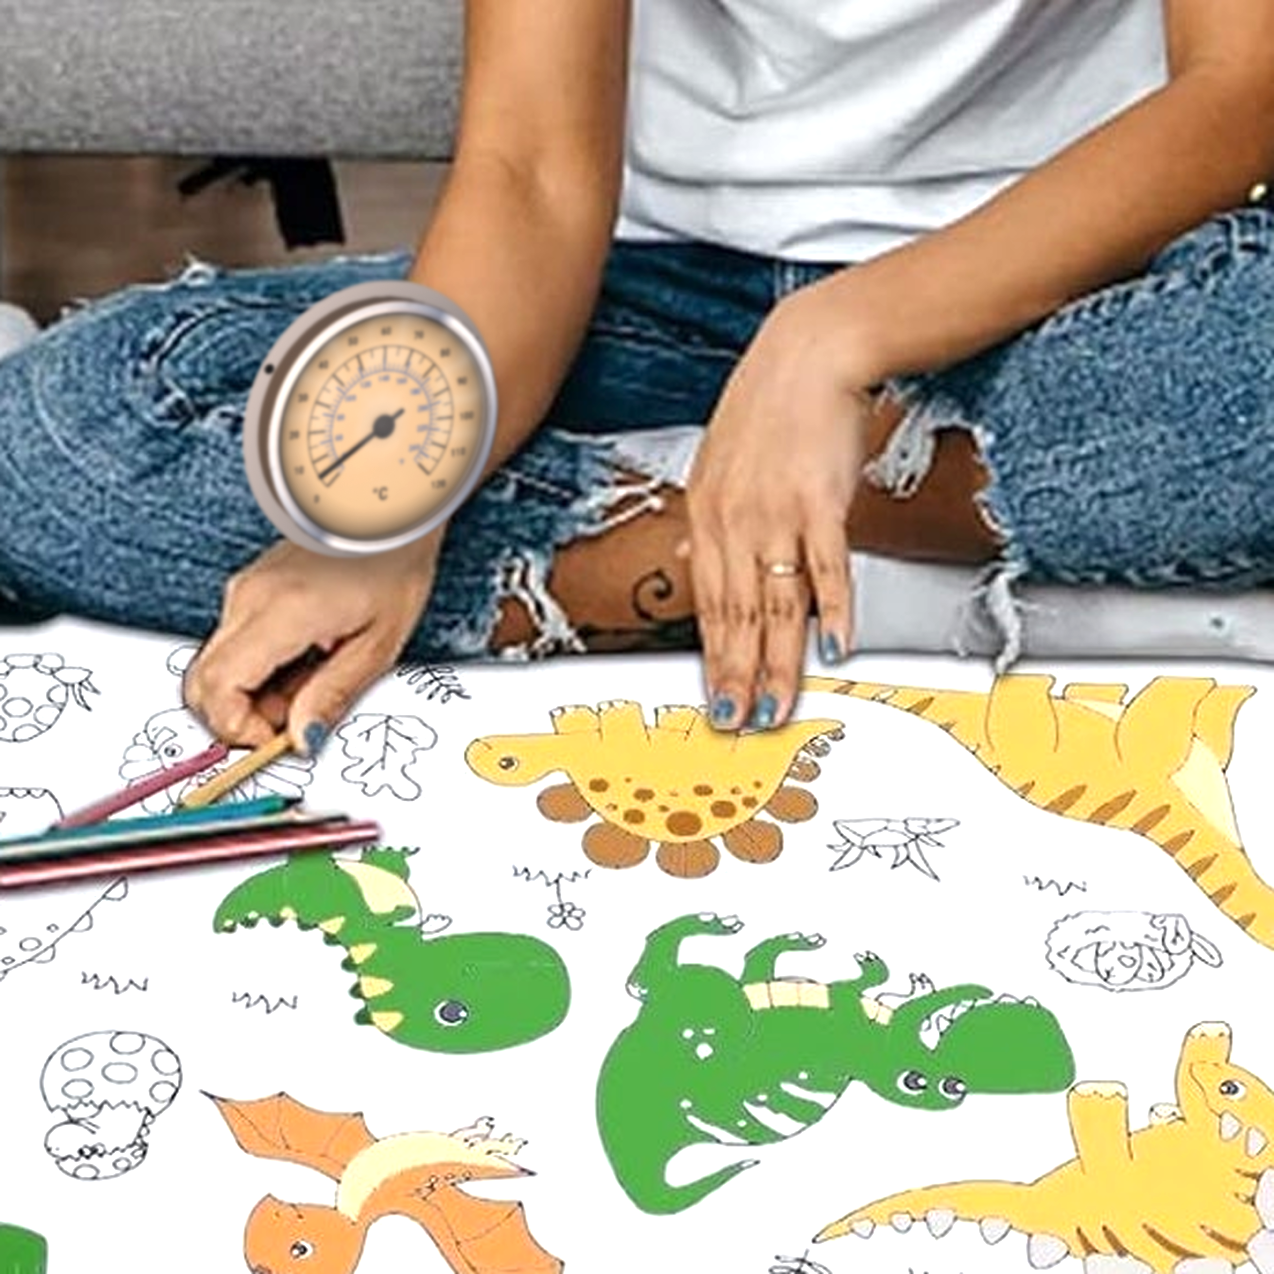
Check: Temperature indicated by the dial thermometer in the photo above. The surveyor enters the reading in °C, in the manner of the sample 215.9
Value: 5
